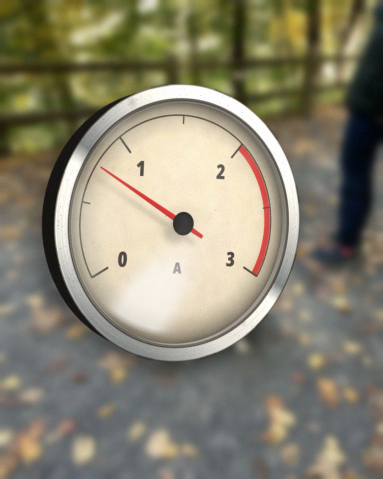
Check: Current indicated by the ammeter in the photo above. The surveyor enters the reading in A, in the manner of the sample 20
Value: 0.75
